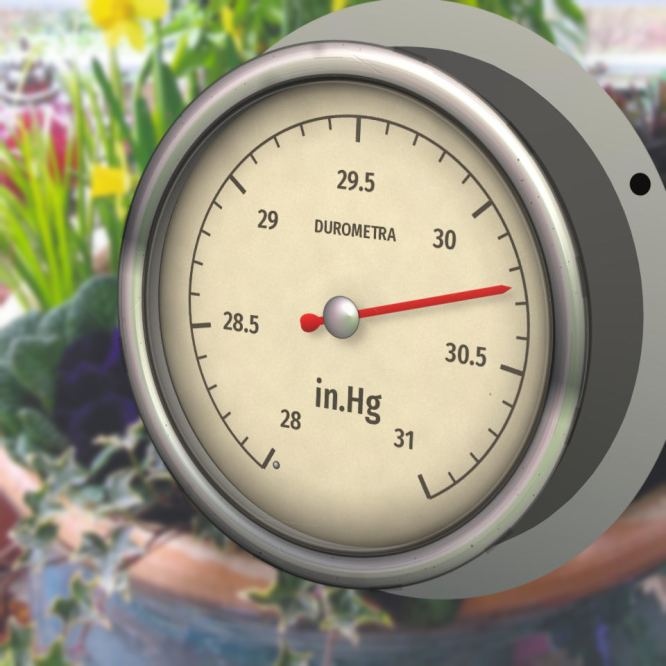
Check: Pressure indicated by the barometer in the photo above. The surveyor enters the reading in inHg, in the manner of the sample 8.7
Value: 30.25
